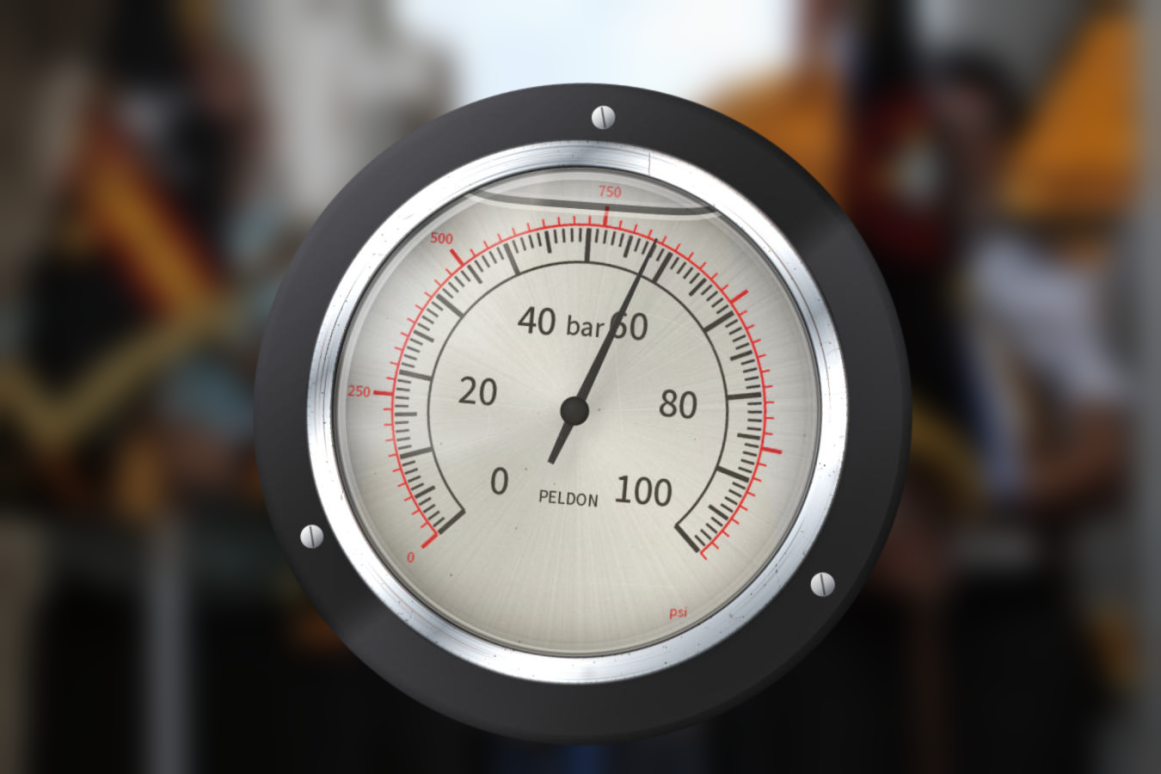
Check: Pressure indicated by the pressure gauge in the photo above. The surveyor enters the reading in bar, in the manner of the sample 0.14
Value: 58
